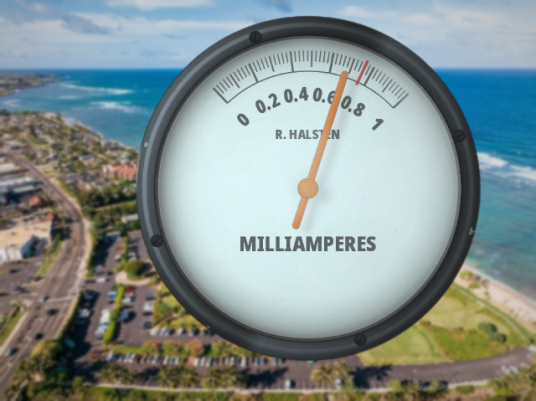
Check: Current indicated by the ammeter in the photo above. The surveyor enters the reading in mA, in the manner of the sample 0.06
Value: 0.68
